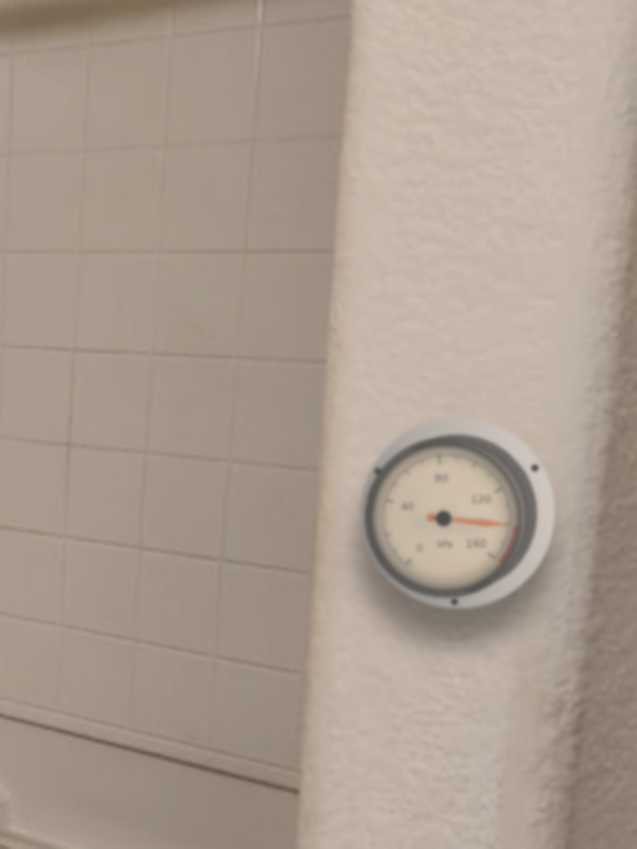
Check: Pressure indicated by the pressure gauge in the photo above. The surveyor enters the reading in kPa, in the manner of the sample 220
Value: 140
